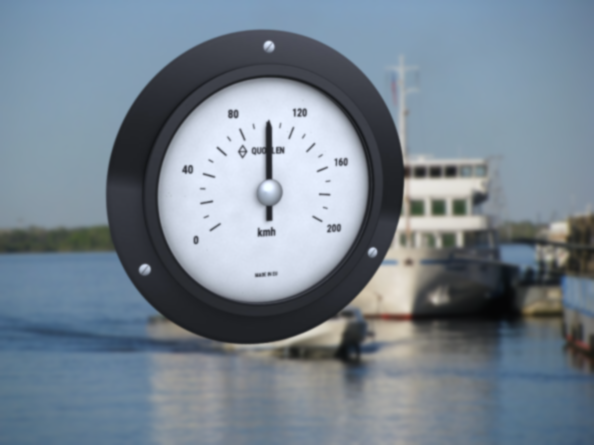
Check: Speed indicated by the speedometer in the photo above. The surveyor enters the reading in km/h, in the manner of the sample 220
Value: 100
